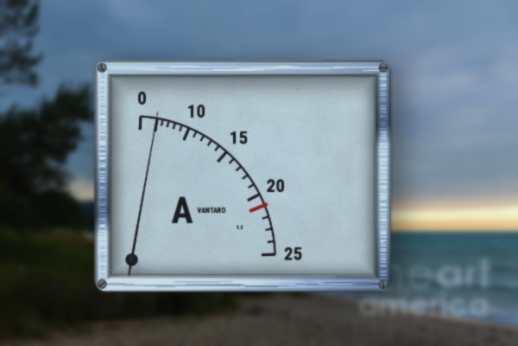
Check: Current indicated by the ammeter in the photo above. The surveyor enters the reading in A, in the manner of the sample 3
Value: 5
